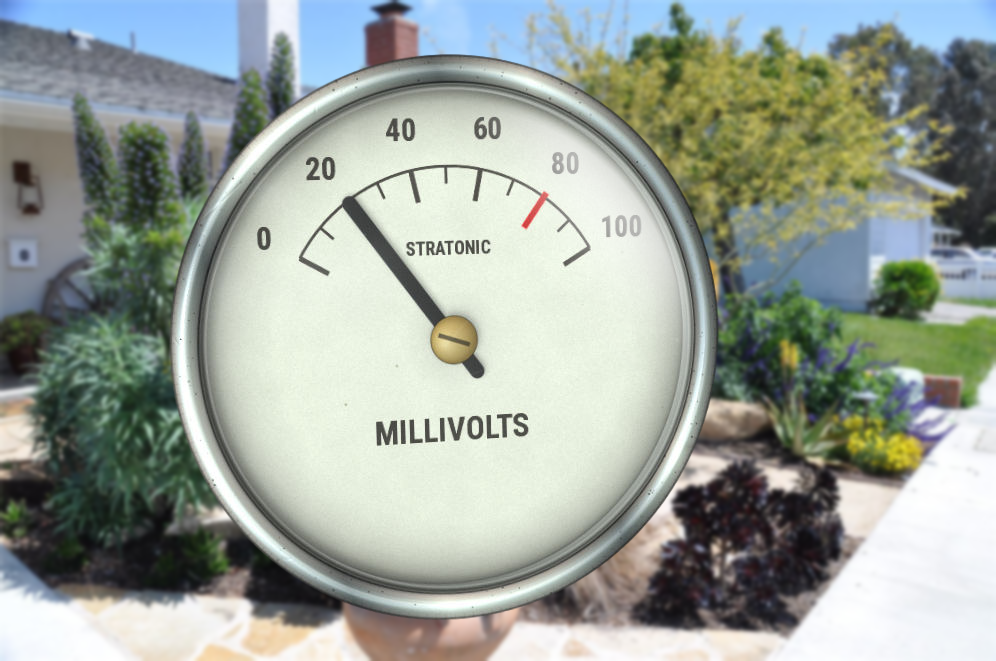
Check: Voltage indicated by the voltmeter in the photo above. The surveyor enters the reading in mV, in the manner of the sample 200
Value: 20
